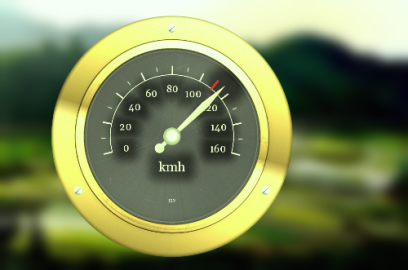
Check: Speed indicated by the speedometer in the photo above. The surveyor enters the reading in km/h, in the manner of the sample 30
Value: 115
